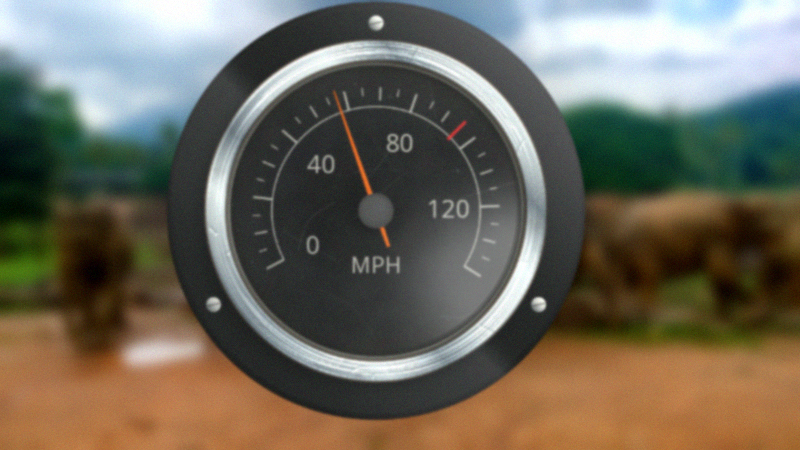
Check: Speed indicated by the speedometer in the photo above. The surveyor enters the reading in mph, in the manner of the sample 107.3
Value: 57.5
